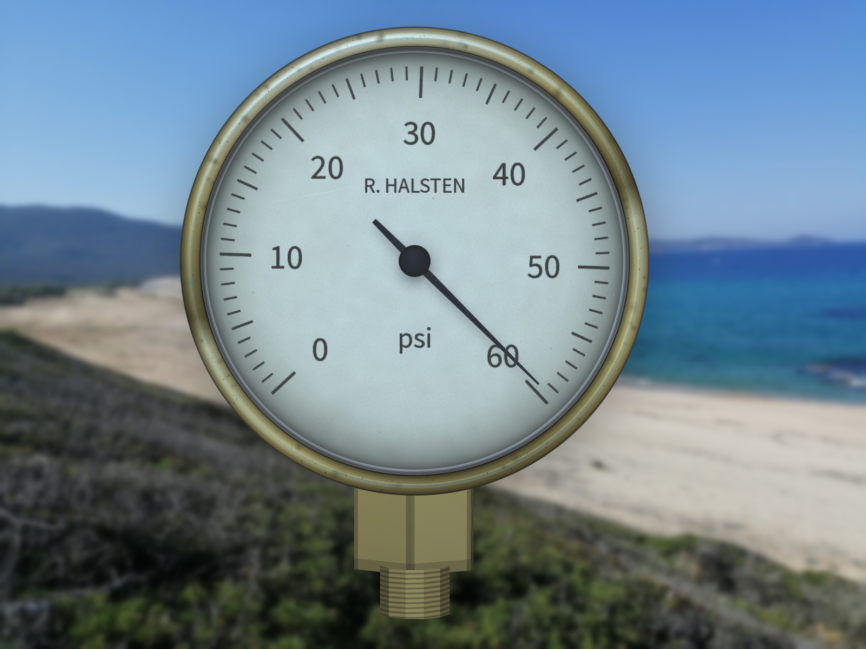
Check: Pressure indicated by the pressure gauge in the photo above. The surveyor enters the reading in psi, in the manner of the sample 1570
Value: 59.5
